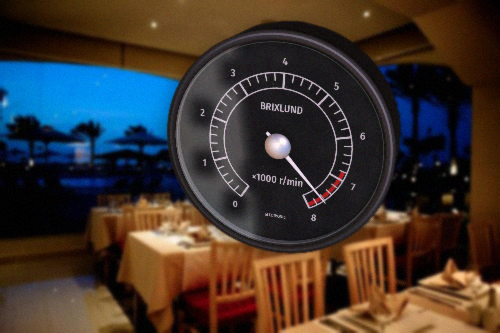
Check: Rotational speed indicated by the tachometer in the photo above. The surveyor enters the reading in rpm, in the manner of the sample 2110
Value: 7600
